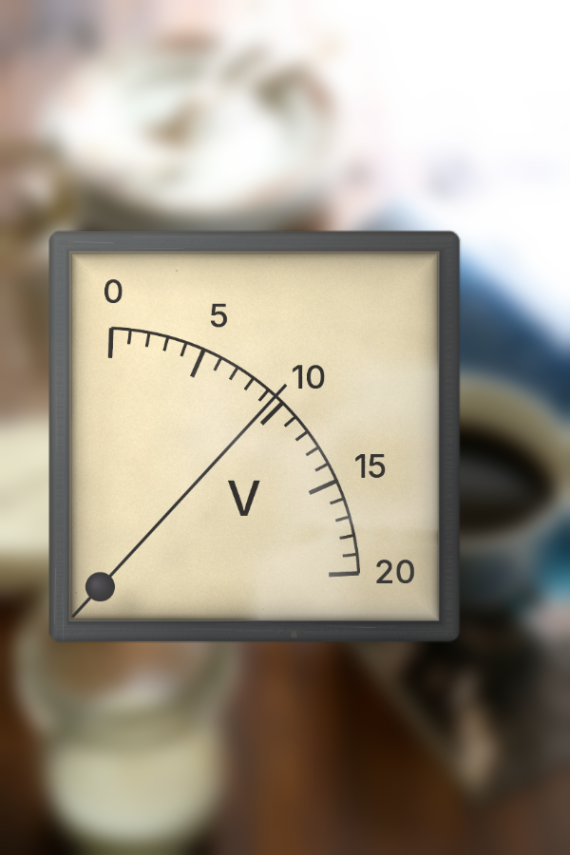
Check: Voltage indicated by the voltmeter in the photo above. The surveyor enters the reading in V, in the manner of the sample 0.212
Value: 9.5
